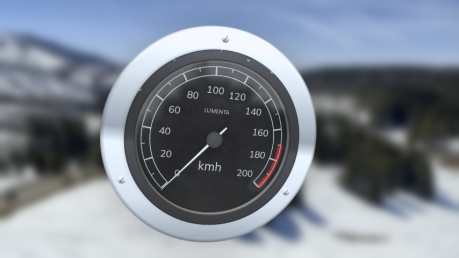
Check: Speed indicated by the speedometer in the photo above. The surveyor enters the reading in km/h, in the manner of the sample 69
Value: 0
